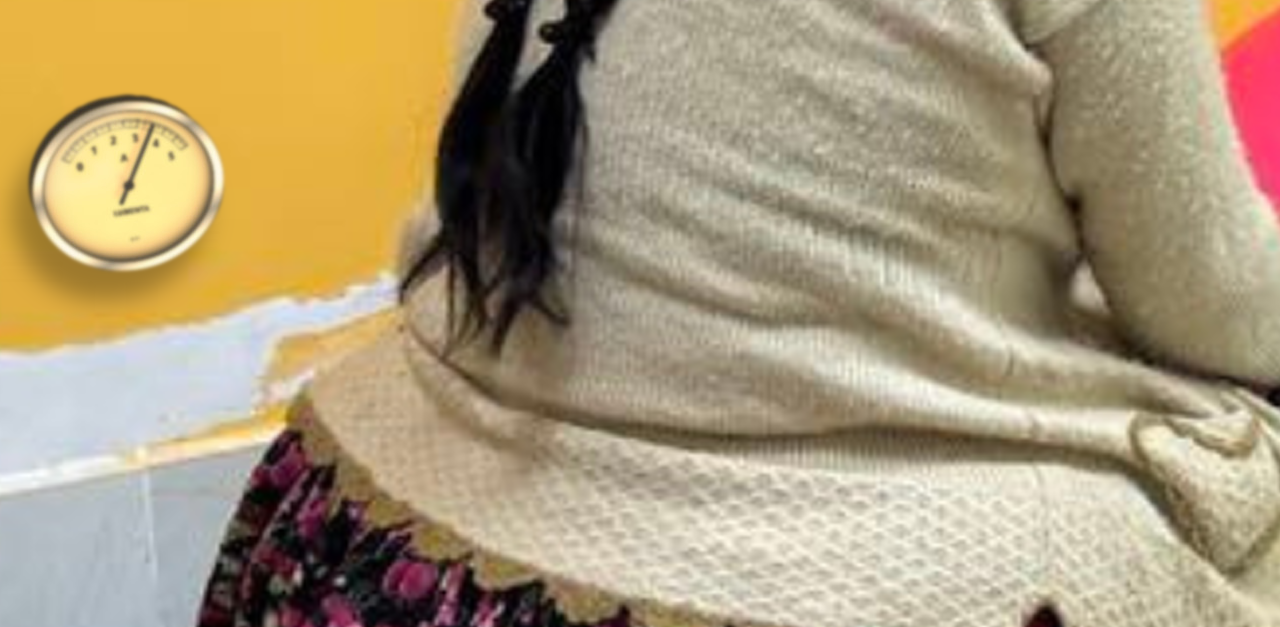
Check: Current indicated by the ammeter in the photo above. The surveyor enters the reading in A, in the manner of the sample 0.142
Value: 3.5
